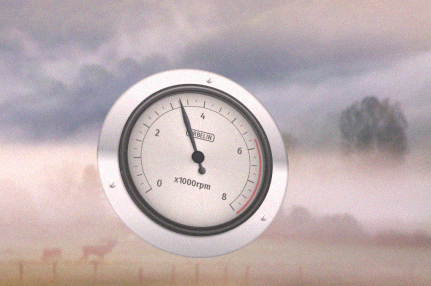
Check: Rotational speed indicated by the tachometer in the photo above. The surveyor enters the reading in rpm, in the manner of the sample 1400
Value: 3250
